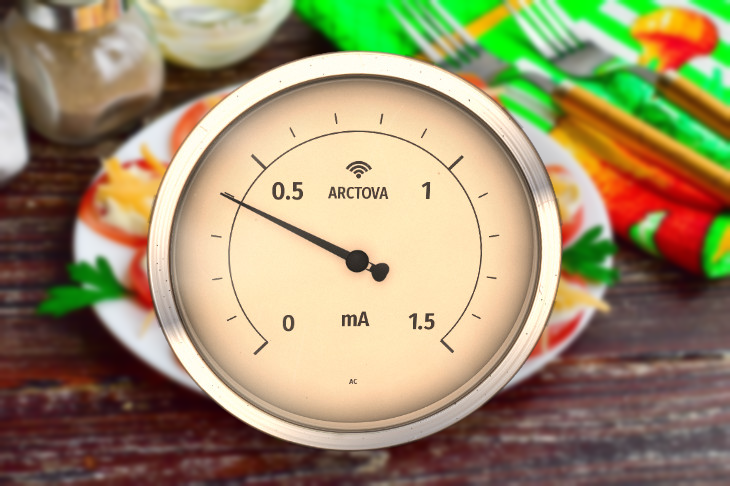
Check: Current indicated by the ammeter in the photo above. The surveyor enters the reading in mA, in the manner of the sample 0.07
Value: 0.4
